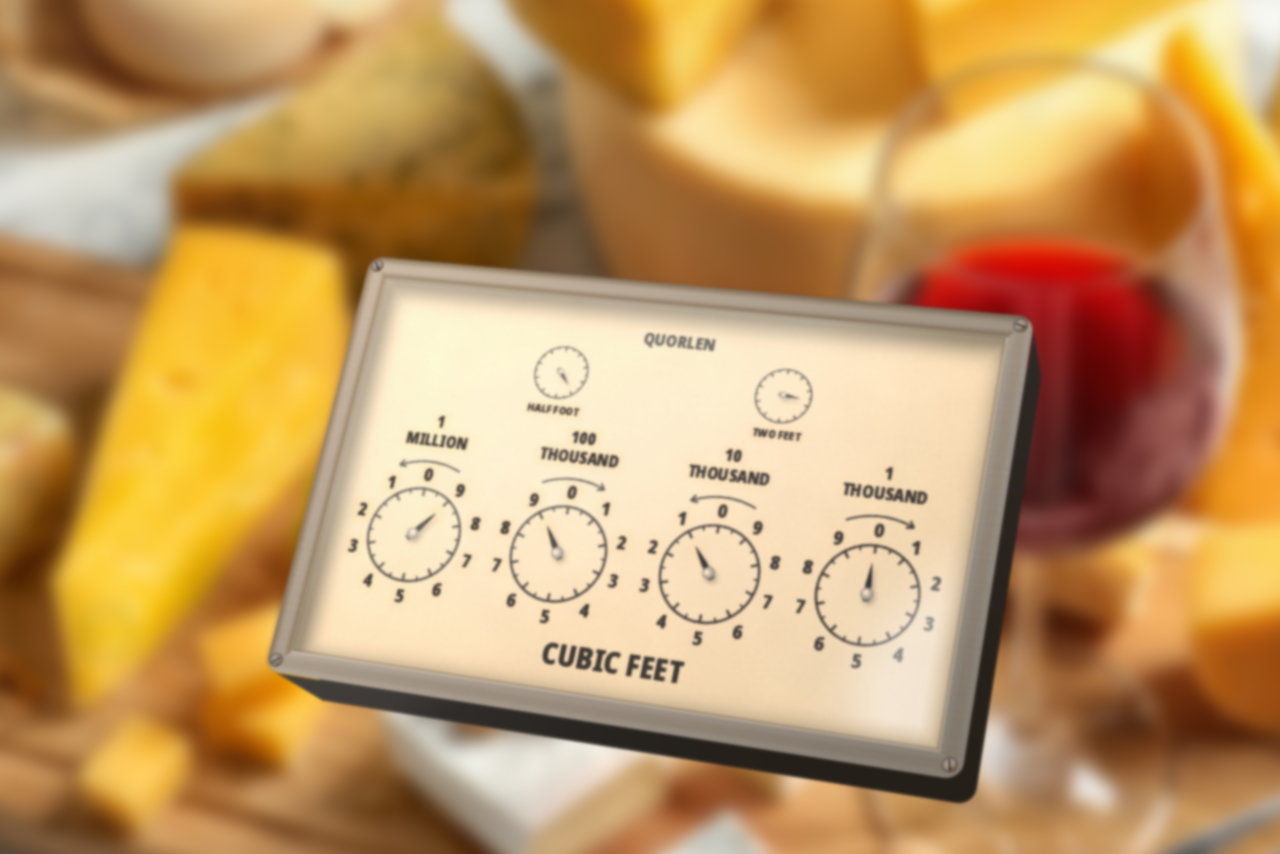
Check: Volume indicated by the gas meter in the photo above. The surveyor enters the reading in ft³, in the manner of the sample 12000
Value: 891000
